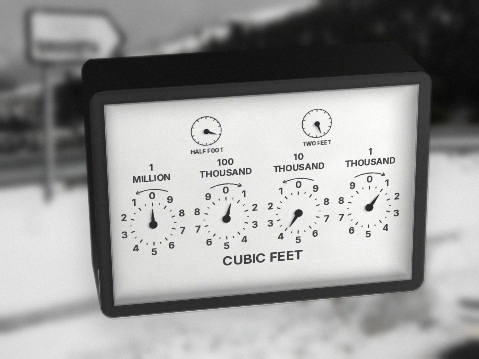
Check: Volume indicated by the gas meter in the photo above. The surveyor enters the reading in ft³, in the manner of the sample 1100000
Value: 4100
